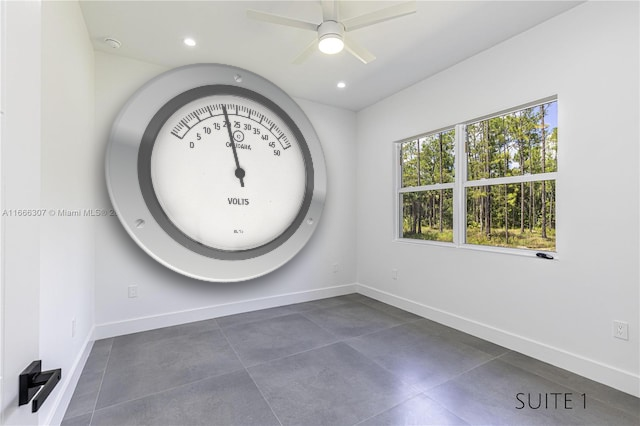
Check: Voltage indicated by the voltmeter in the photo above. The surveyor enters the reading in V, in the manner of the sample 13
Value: 20
